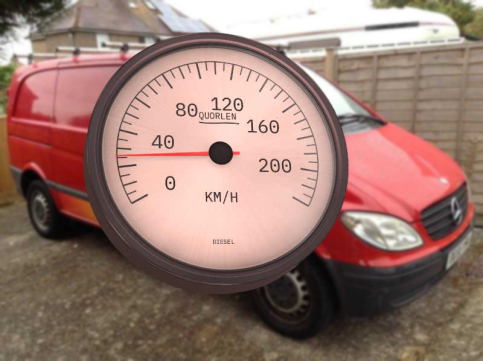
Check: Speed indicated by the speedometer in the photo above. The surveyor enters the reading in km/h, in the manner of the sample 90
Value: 25
